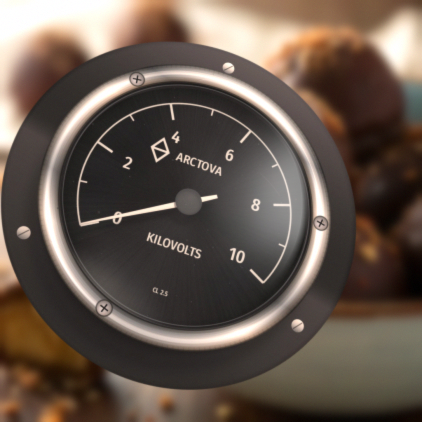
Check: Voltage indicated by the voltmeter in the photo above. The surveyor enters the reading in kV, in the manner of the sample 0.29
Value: 0
